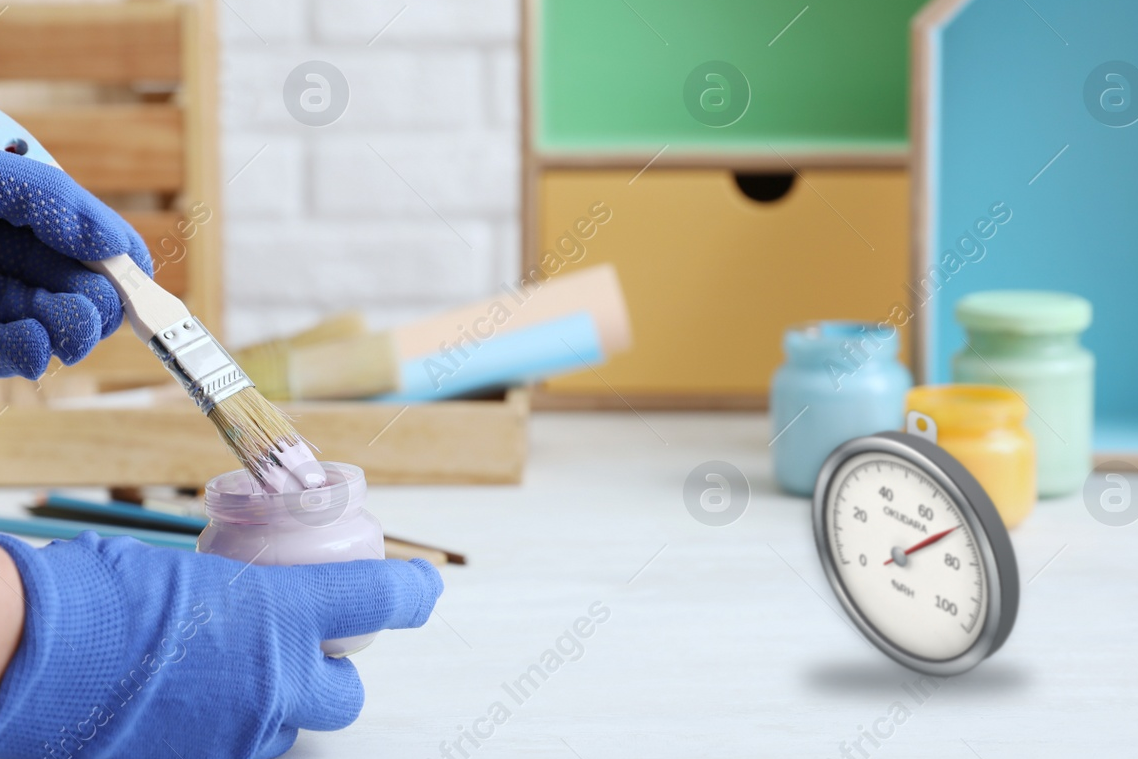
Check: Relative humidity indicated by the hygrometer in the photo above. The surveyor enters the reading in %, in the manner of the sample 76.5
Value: 70
